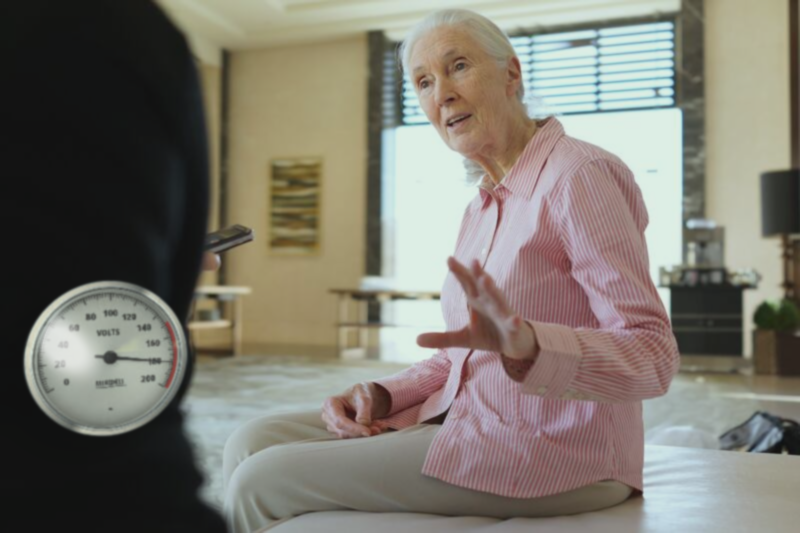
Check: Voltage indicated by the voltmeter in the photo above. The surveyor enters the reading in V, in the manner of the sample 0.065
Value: 180
